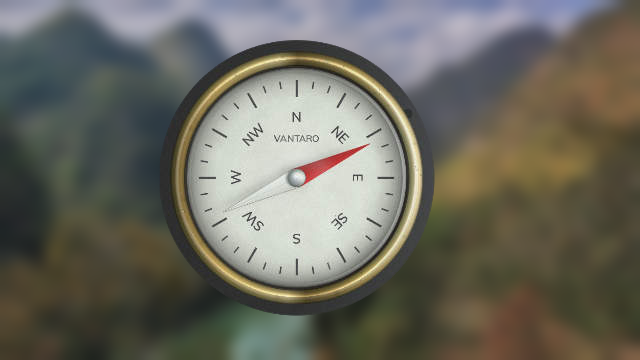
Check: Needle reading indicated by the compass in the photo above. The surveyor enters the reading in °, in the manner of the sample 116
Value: 65
